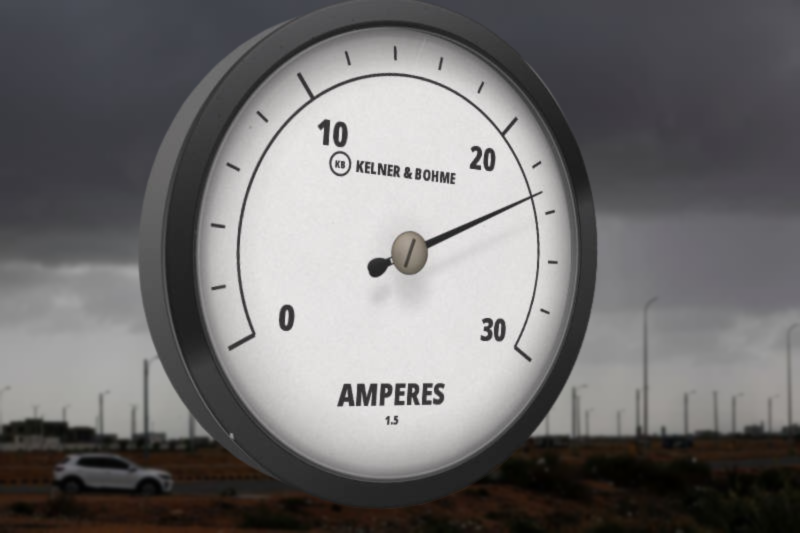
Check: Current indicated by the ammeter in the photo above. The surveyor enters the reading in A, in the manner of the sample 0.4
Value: 23
